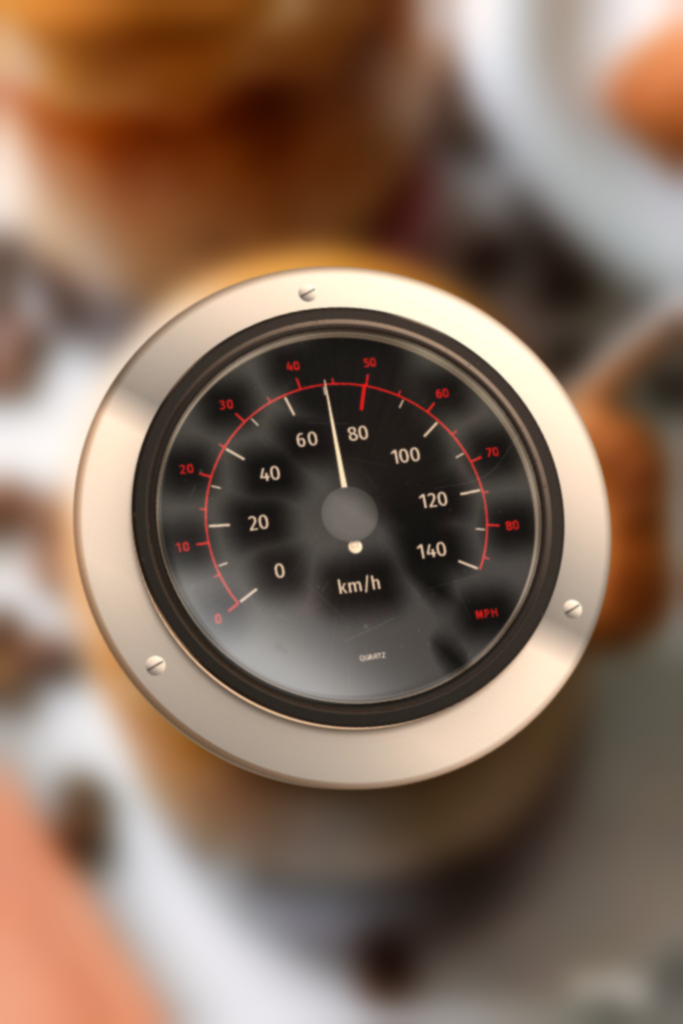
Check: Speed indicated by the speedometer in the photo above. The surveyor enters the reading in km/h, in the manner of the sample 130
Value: 70
